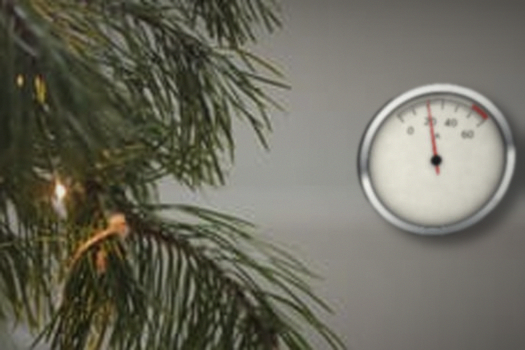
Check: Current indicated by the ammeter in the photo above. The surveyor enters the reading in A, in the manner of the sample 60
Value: 20
